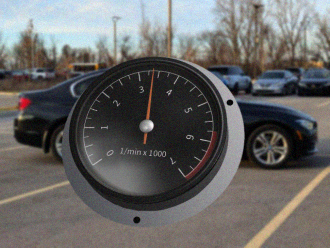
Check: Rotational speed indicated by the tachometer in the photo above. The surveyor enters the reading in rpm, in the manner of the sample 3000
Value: 3375
